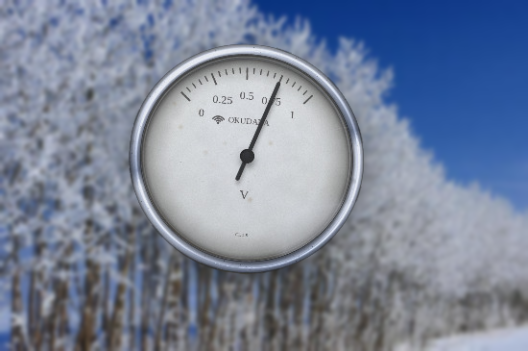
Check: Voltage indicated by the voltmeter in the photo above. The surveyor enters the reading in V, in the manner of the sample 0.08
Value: 0.75
